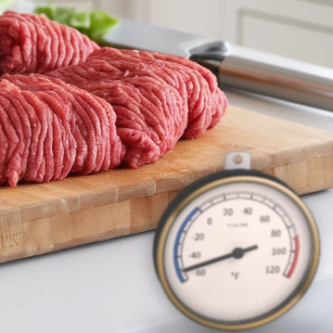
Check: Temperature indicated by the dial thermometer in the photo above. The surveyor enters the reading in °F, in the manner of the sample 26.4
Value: -50
